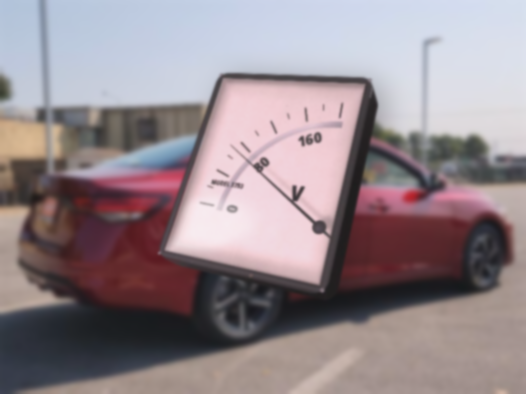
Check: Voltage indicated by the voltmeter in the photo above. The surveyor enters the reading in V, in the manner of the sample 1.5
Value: 70
